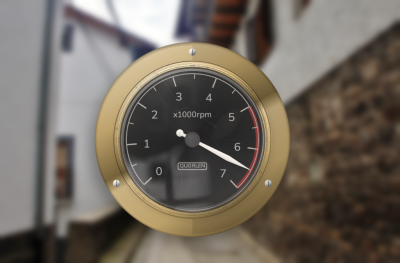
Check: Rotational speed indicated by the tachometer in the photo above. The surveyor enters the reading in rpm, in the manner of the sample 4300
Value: 6500
